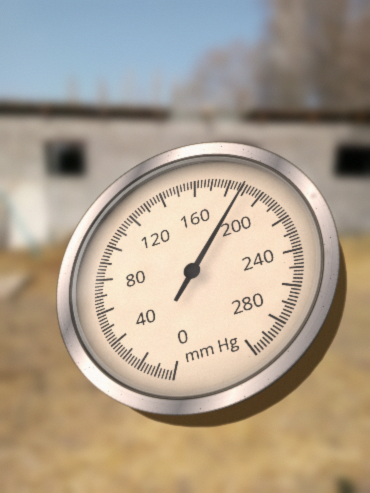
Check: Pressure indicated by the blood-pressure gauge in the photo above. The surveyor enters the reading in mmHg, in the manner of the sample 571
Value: 190
